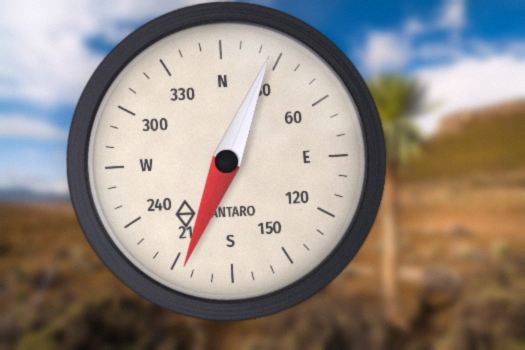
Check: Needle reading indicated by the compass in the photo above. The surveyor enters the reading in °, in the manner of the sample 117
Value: 205
